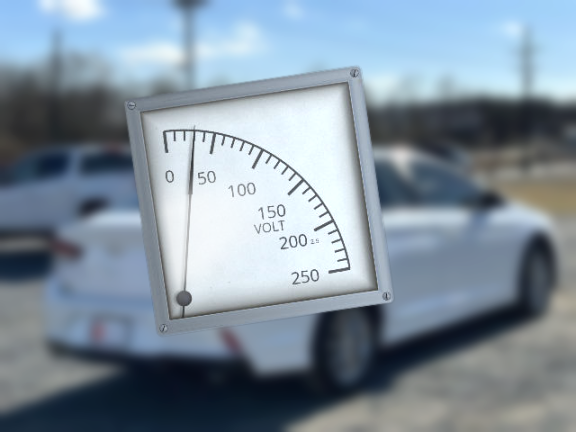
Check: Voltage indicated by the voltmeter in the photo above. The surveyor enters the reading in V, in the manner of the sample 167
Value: 30
